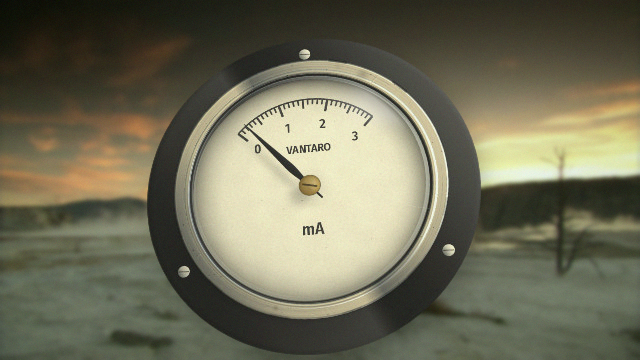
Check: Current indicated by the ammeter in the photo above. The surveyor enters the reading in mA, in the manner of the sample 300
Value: 0.2
